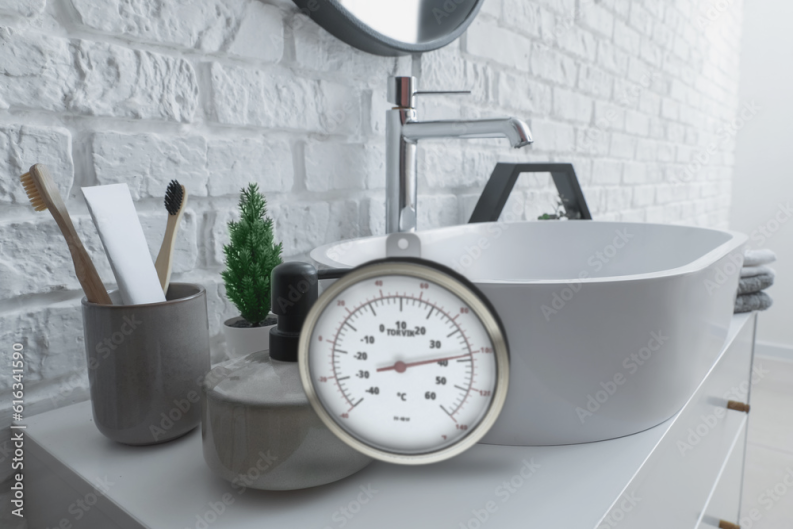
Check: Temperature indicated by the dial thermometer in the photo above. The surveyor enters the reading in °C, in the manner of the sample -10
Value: 38
